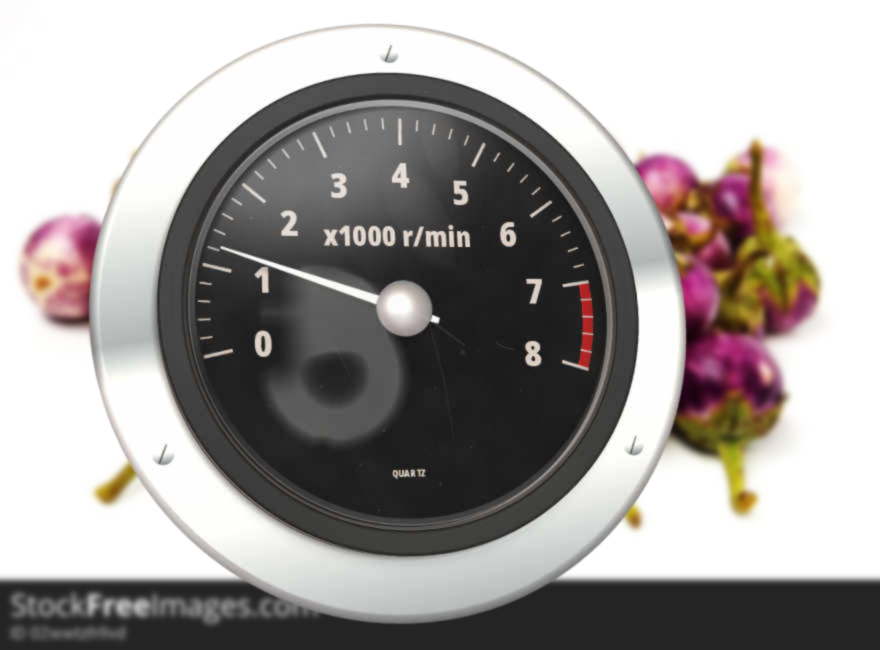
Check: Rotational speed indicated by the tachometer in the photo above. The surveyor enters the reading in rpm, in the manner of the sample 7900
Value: 1200
